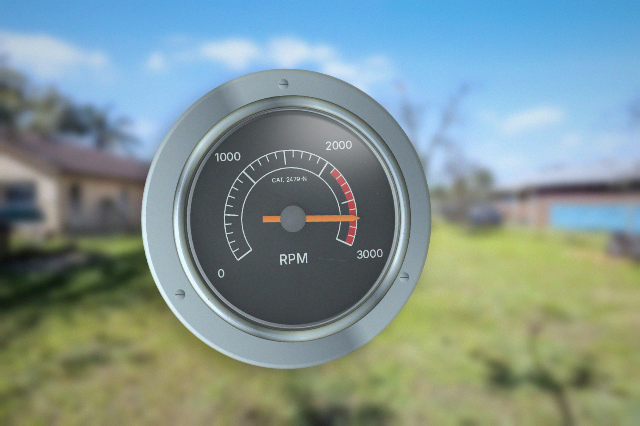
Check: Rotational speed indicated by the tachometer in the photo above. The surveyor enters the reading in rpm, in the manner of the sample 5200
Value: 2700
